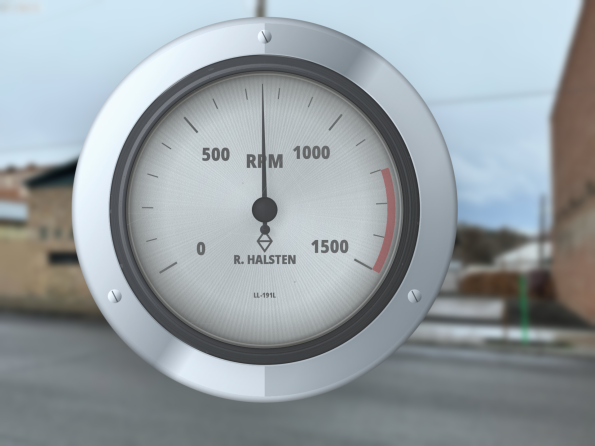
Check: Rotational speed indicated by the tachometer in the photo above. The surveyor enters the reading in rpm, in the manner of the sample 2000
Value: 750
